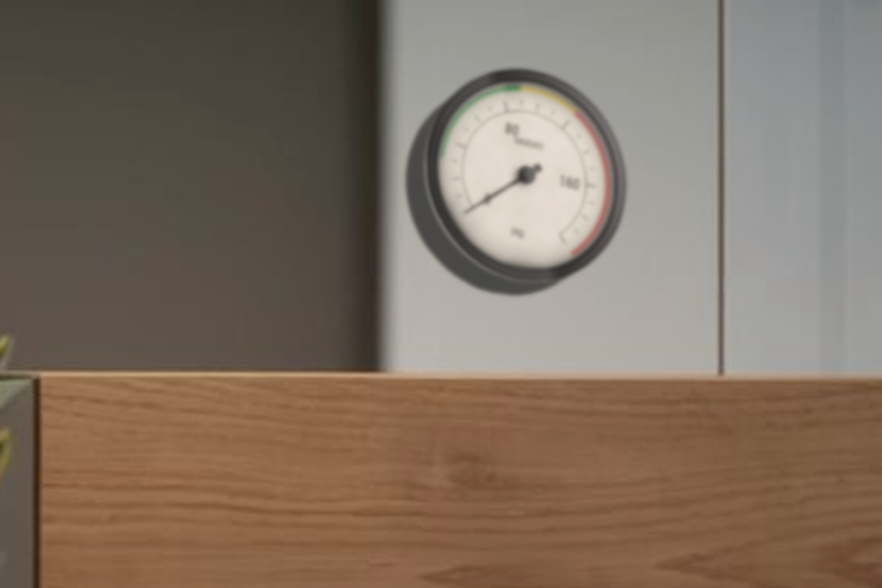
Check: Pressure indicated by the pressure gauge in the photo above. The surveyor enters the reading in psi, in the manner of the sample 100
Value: 0
